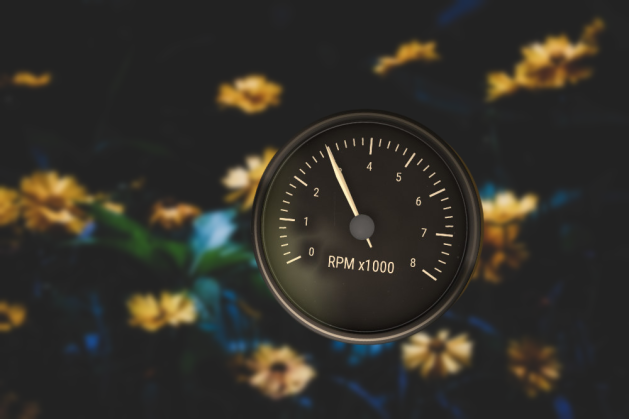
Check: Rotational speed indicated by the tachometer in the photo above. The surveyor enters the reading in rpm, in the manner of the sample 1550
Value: 3000
